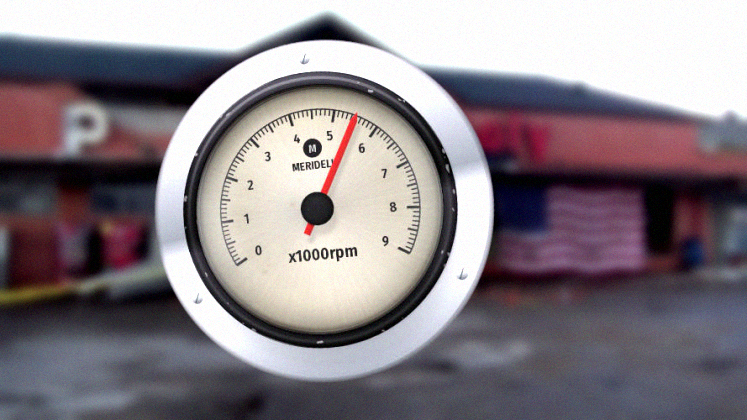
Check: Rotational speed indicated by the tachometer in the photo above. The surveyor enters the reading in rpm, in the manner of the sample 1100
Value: 5500
